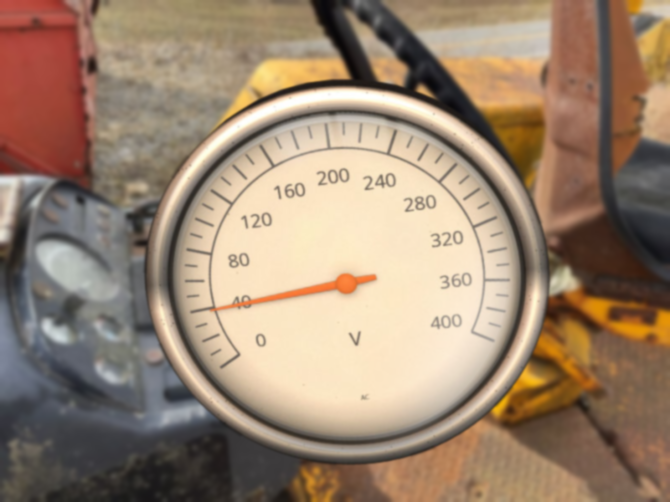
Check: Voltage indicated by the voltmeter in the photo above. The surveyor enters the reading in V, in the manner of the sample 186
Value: 40
